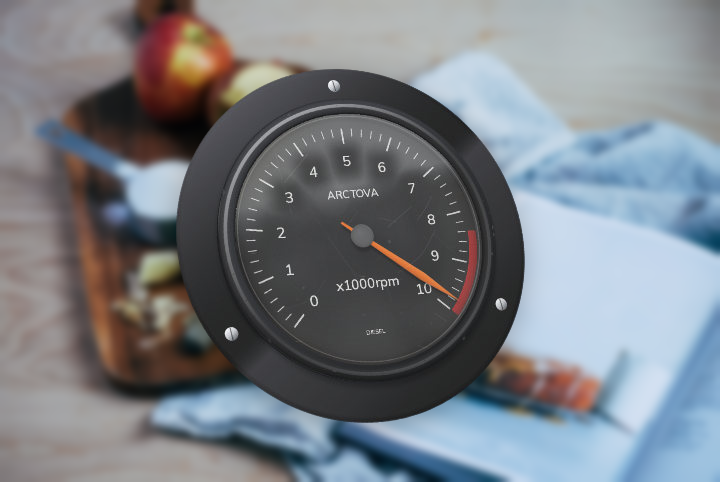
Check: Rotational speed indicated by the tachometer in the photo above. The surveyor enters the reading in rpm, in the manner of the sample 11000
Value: 9800
